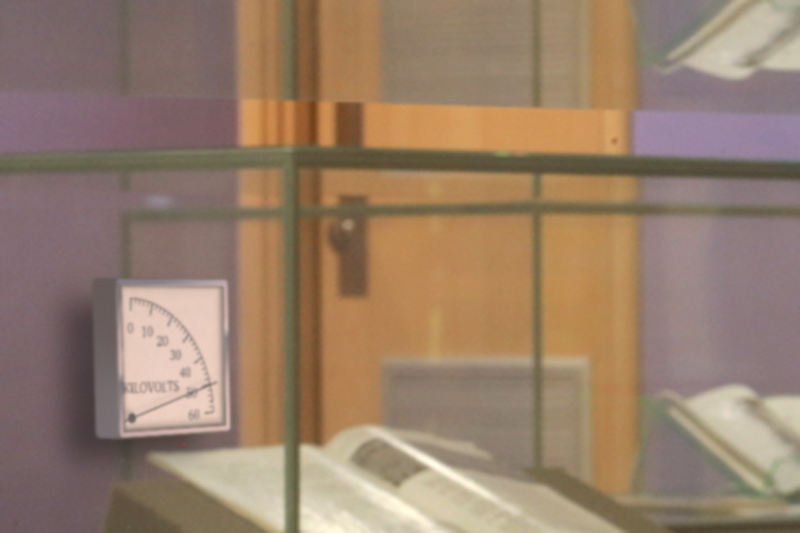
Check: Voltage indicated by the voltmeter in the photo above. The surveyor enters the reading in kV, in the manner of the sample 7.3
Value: 50
